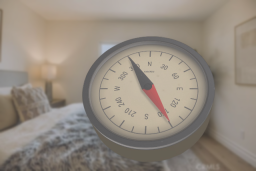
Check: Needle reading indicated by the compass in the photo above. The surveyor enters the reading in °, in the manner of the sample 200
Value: 150
